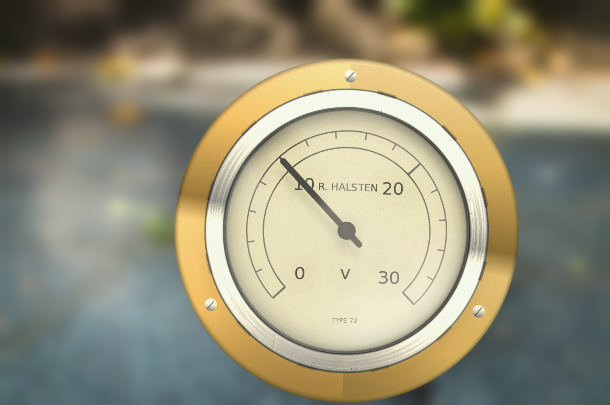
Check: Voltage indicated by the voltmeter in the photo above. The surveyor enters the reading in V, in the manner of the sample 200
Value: 10
